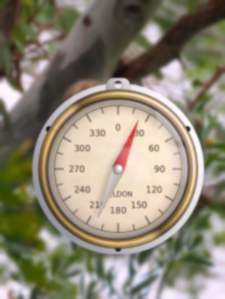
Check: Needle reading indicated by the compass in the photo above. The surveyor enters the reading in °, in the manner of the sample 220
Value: 22.5
